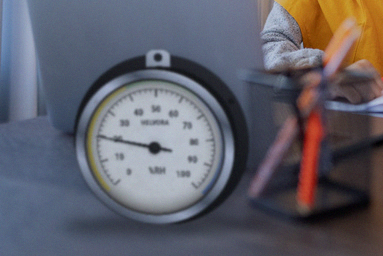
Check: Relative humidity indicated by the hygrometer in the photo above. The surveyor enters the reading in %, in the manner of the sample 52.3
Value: 20
